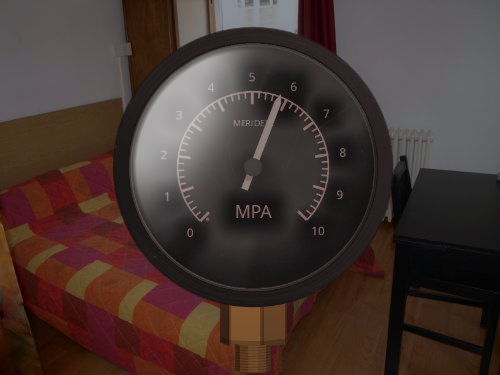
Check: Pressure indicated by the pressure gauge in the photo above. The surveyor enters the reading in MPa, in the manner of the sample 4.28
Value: 5.8
